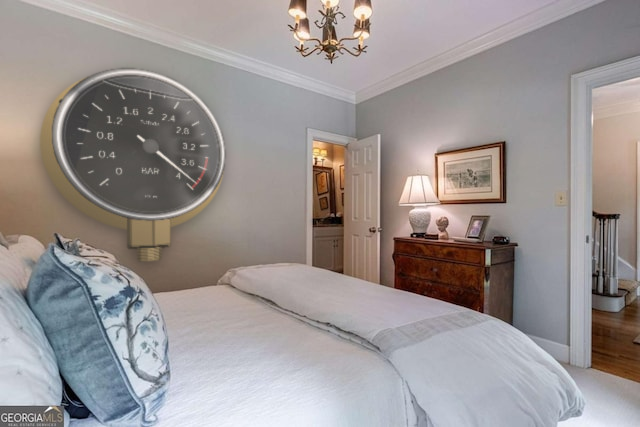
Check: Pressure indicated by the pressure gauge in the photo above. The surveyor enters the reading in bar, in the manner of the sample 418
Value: 3.9
